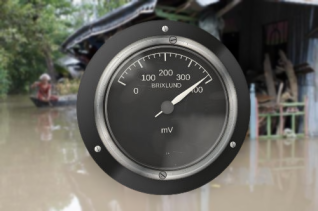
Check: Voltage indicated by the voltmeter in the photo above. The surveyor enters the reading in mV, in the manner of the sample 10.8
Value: 380
